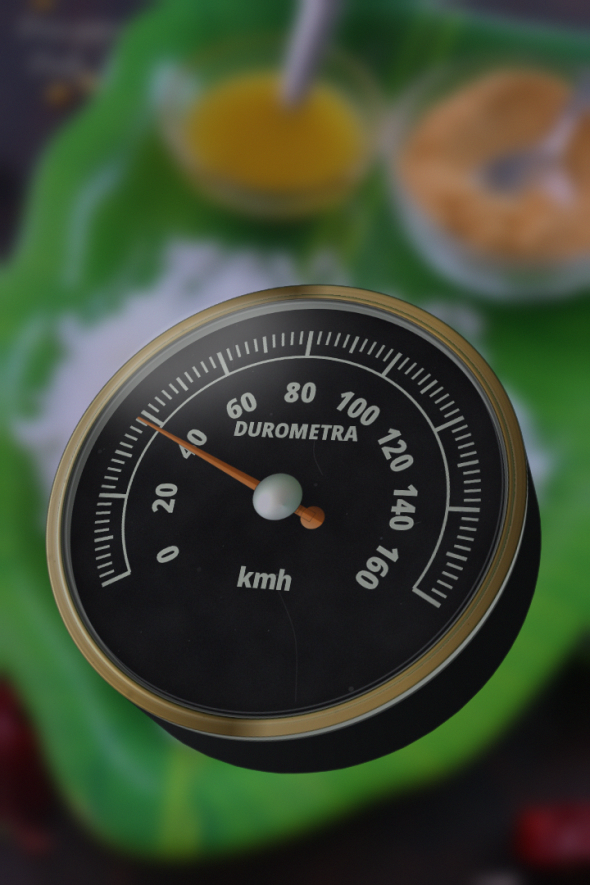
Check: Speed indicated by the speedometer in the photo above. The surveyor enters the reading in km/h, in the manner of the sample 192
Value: 38
